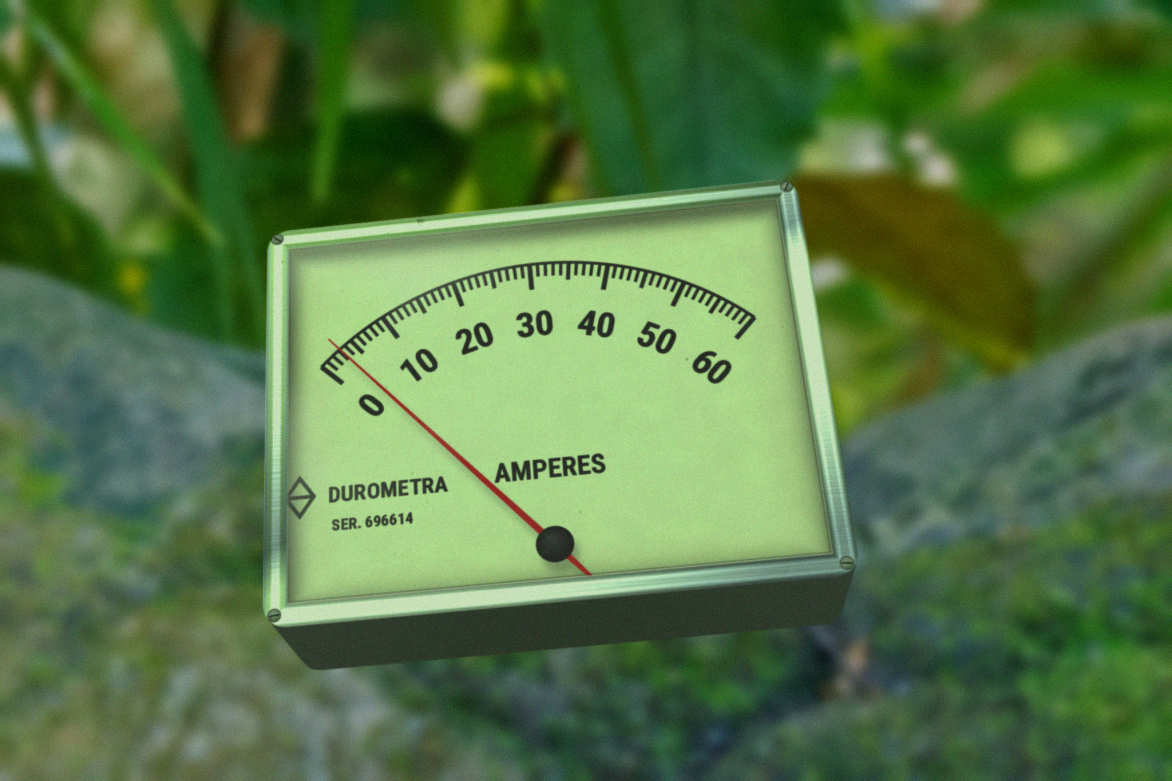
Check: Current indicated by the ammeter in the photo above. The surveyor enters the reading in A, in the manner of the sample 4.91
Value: 3
